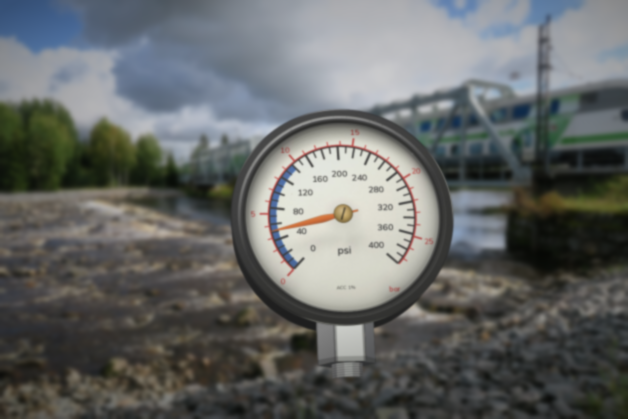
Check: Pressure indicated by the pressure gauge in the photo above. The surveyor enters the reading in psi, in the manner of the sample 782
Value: 50
